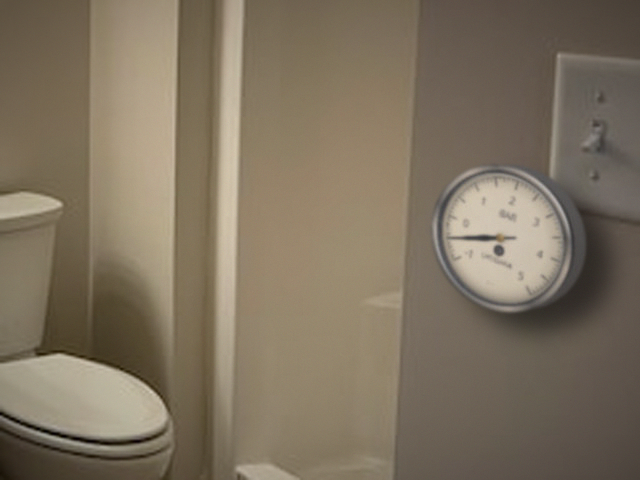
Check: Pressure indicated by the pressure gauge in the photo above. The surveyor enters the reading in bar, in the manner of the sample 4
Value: -0.5
